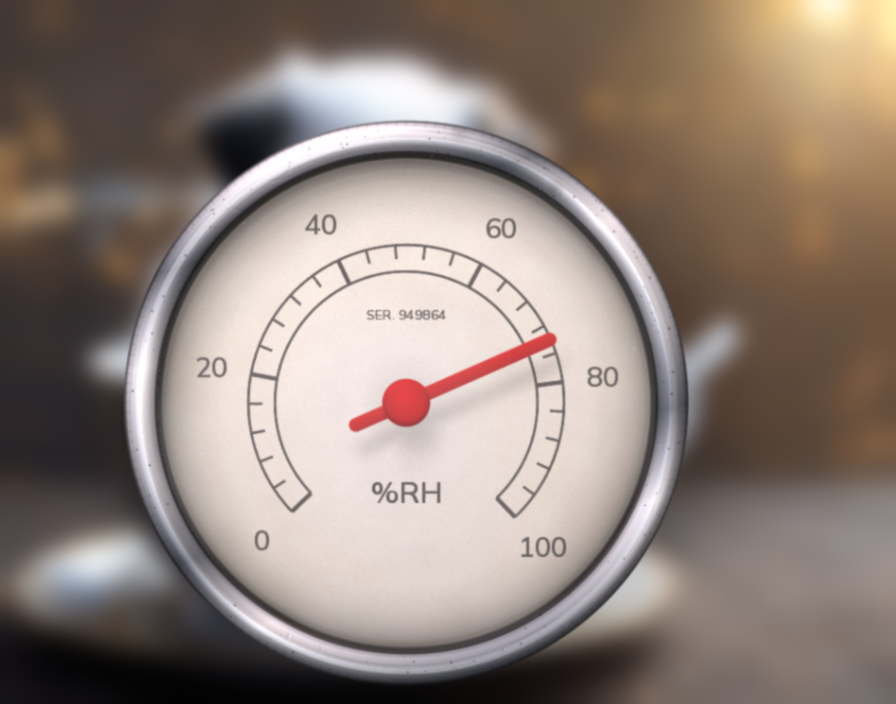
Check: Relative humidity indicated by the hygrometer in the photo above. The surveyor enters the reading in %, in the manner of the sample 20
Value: 74
